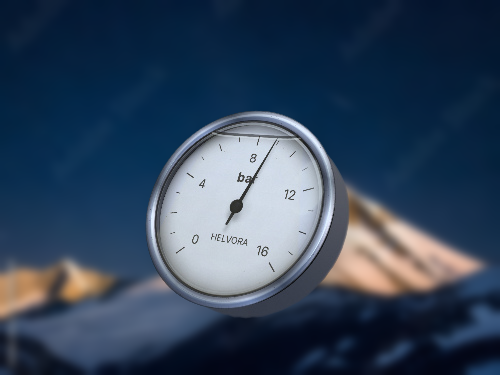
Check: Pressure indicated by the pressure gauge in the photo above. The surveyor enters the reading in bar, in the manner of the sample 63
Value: 9
